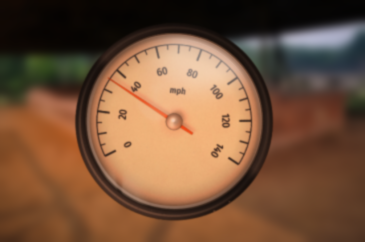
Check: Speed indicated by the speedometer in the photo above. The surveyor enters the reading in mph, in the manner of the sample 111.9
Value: 35
